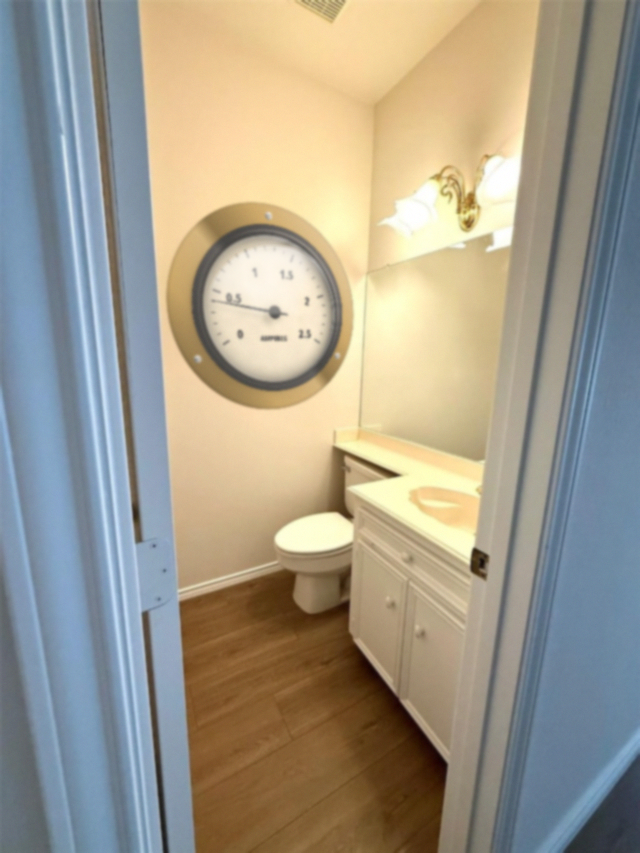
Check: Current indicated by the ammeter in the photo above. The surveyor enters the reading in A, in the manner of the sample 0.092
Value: 0.4
